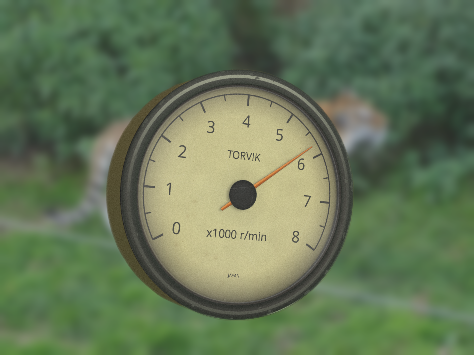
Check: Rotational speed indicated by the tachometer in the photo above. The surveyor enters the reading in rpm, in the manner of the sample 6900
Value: 5750
